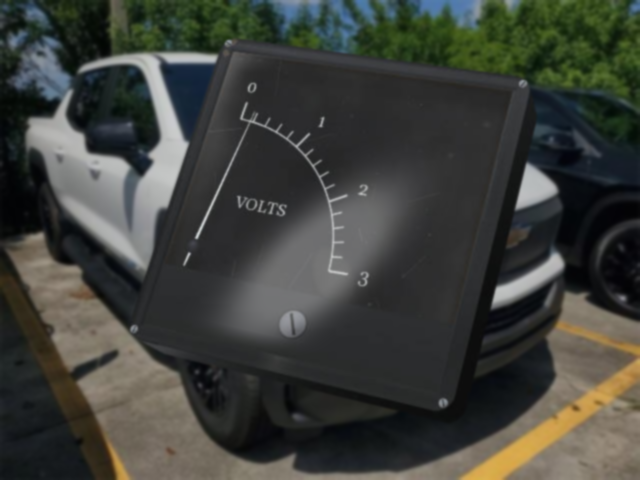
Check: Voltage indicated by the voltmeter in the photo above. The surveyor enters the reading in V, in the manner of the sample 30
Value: 0.2
